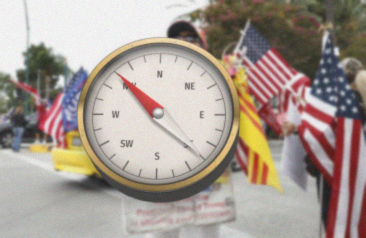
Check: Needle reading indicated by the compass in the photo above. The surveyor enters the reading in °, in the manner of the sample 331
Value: 315
